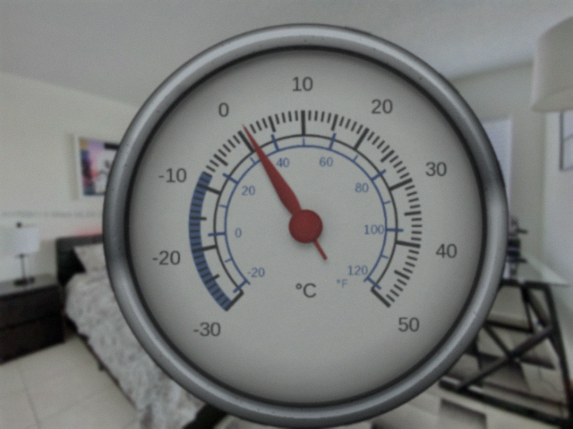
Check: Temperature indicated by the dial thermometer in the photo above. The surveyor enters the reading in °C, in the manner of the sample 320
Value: 1
